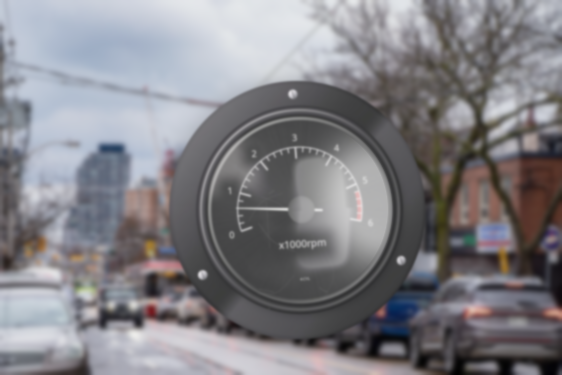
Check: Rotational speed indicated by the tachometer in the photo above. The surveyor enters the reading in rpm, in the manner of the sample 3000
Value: 600
